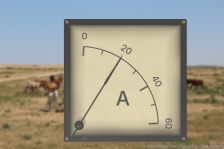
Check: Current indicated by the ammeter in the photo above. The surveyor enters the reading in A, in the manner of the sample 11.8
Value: 20
